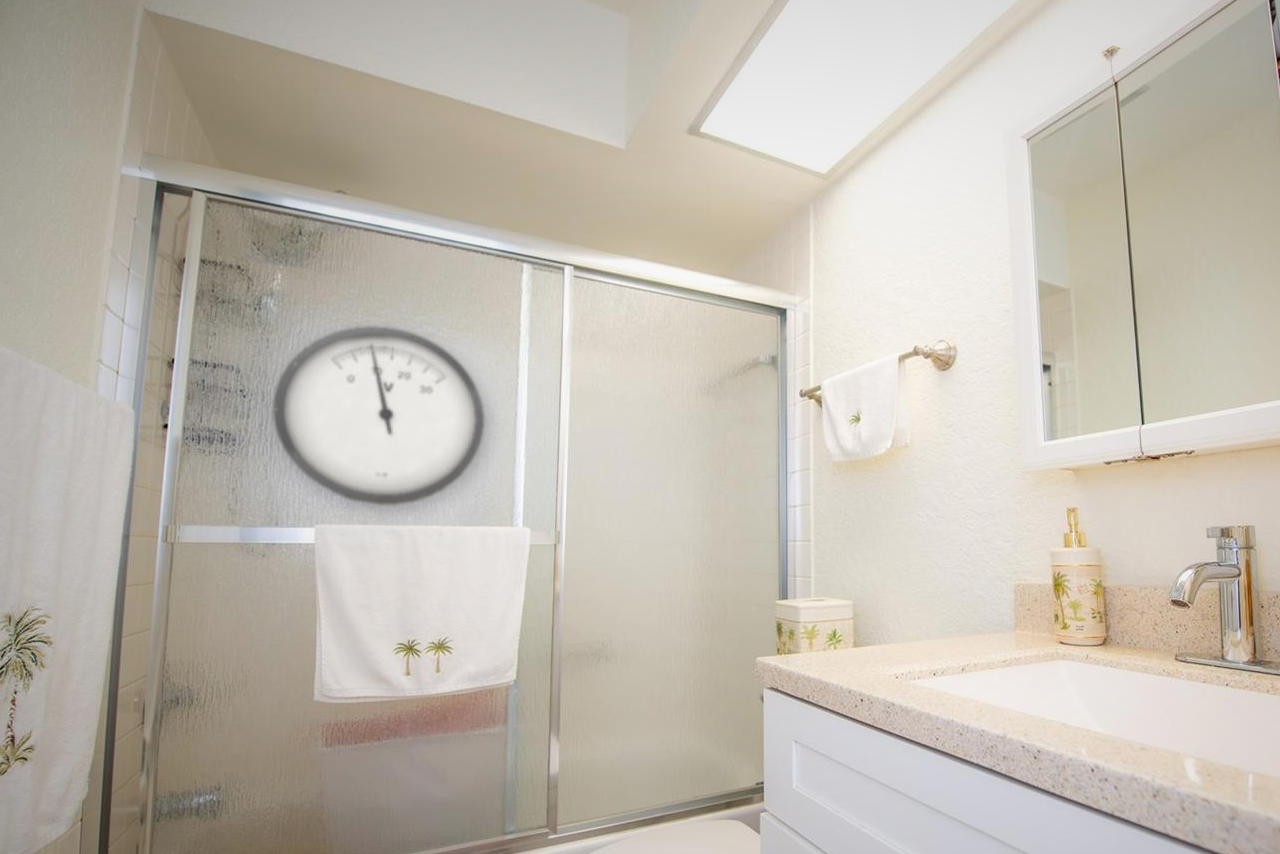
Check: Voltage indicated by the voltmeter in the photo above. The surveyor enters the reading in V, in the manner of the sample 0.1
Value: 10
